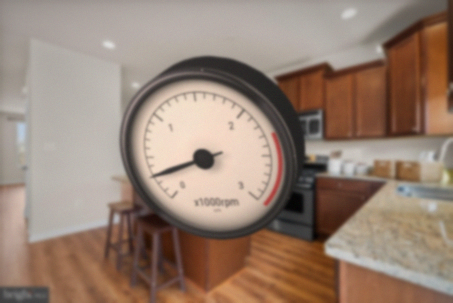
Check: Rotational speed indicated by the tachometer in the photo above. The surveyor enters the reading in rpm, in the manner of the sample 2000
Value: 300
